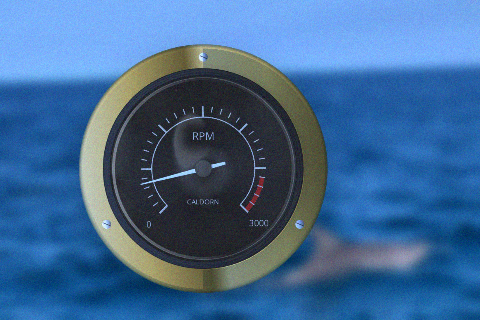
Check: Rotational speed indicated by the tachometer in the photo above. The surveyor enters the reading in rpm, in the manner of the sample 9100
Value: 350
